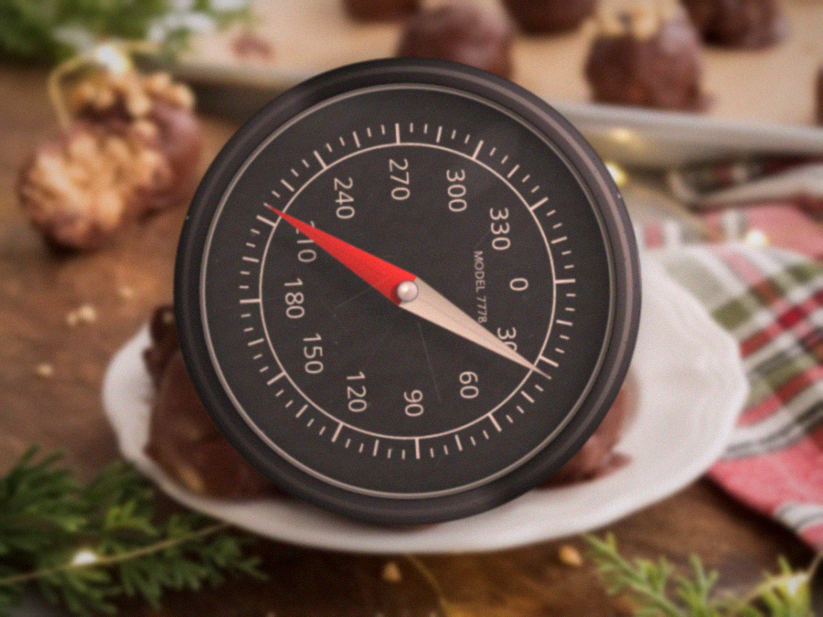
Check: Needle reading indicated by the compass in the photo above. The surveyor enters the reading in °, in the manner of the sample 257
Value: 215
